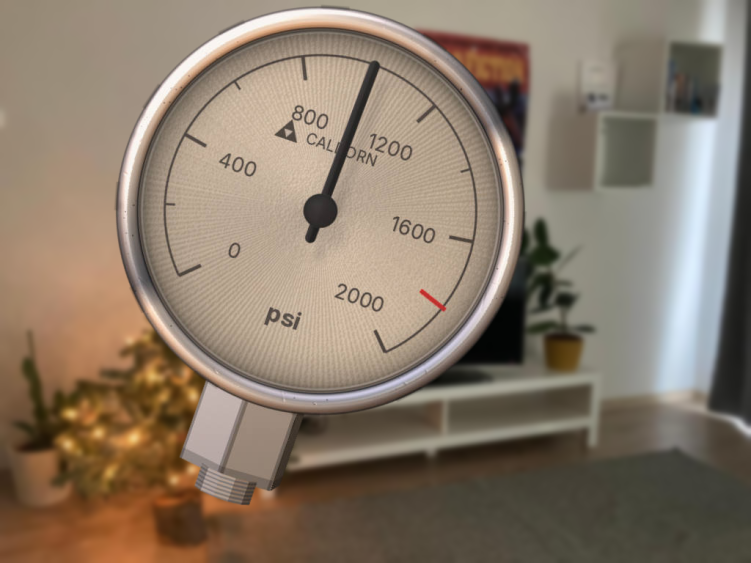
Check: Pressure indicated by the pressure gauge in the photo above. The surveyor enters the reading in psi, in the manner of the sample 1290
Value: 1000
